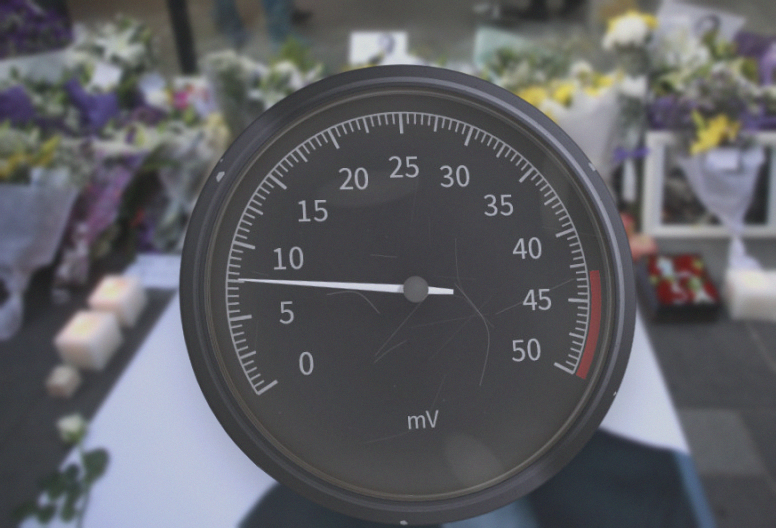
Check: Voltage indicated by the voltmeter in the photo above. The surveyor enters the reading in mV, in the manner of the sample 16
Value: 7.5
